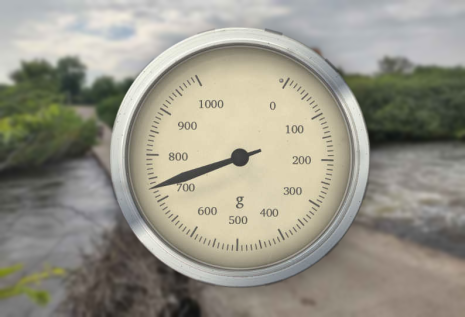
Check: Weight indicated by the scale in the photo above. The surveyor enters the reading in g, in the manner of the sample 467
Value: 730
